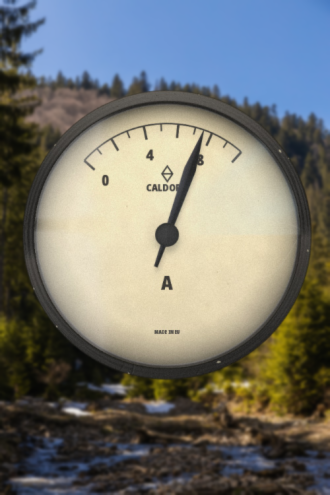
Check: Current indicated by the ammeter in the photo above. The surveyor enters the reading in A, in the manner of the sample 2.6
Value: 7.5
